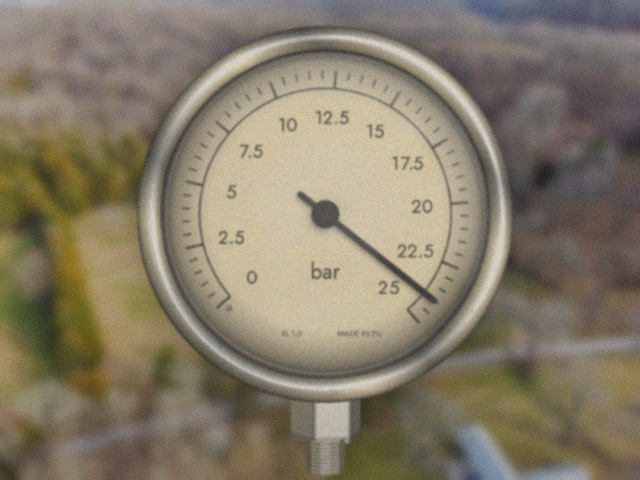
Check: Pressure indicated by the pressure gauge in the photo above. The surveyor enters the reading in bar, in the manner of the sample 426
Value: 24
